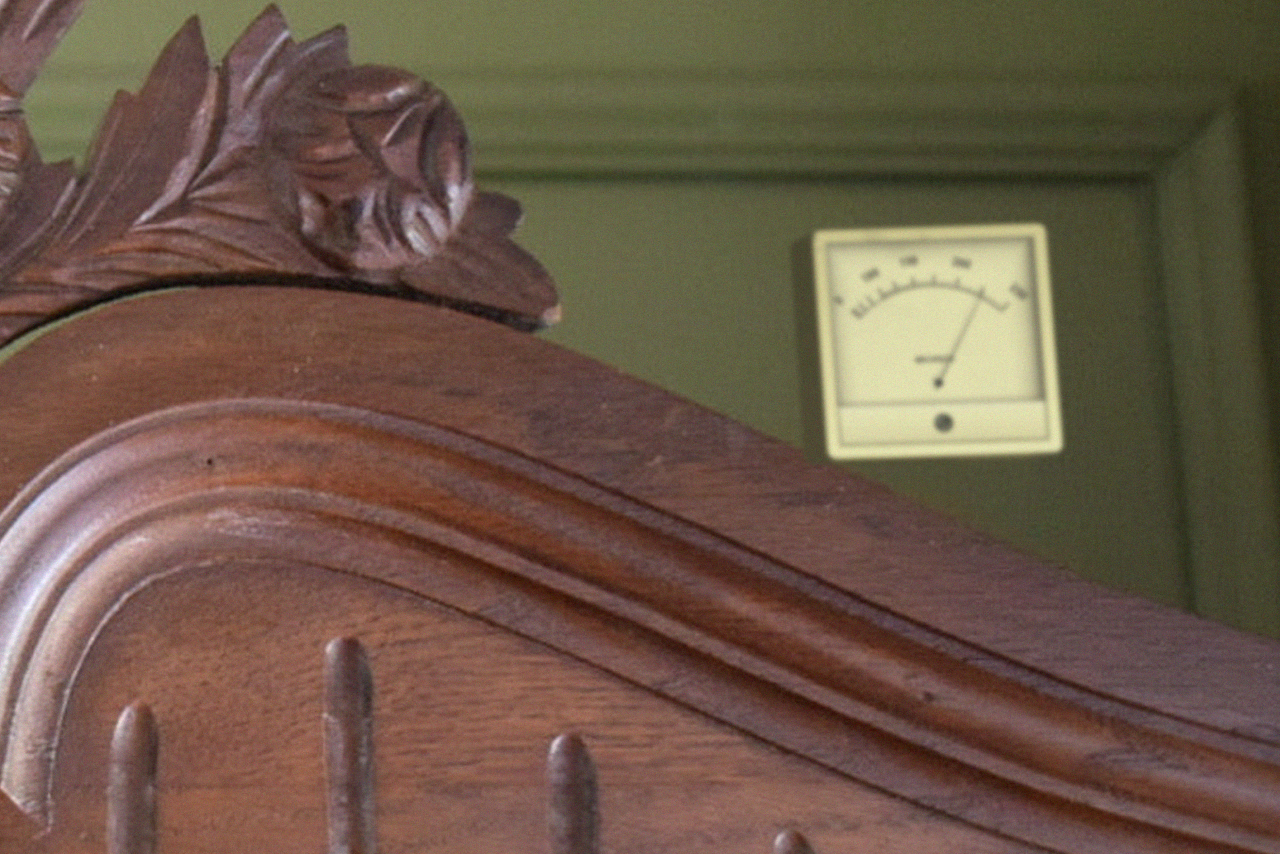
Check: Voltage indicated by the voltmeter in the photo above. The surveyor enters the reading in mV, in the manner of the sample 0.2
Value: 225
